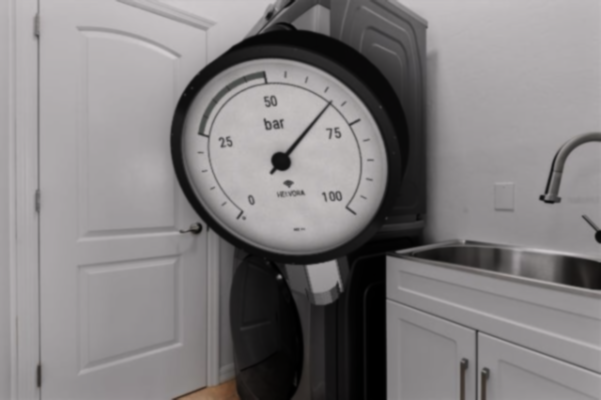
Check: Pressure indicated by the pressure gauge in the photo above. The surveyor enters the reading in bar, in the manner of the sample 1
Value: 67.5
